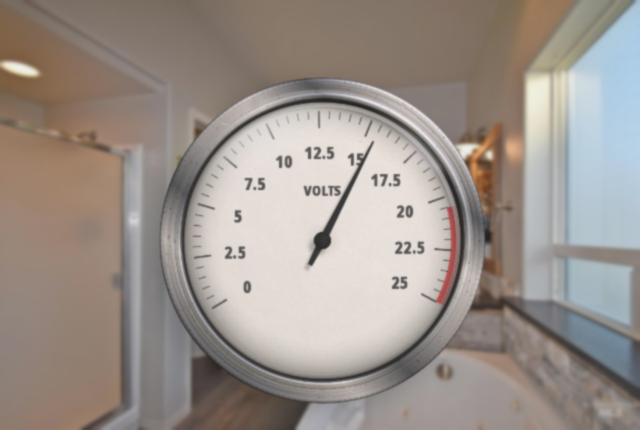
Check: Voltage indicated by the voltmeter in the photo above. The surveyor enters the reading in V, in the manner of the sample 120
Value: 15.5
